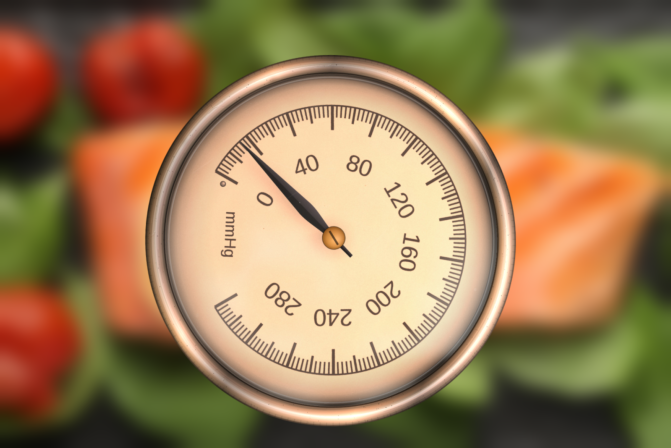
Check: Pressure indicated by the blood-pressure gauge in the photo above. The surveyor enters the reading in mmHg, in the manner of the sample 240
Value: 16
